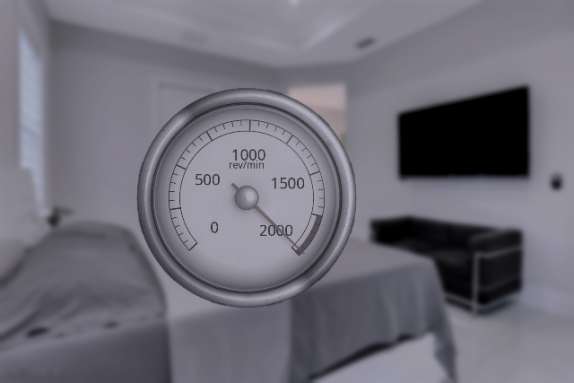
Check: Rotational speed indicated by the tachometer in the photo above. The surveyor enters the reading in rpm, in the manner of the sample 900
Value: 1975
